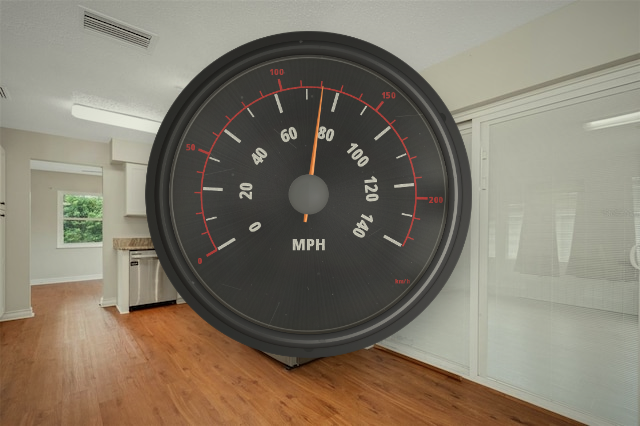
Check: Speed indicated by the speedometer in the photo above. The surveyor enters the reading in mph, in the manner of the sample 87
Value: 75
